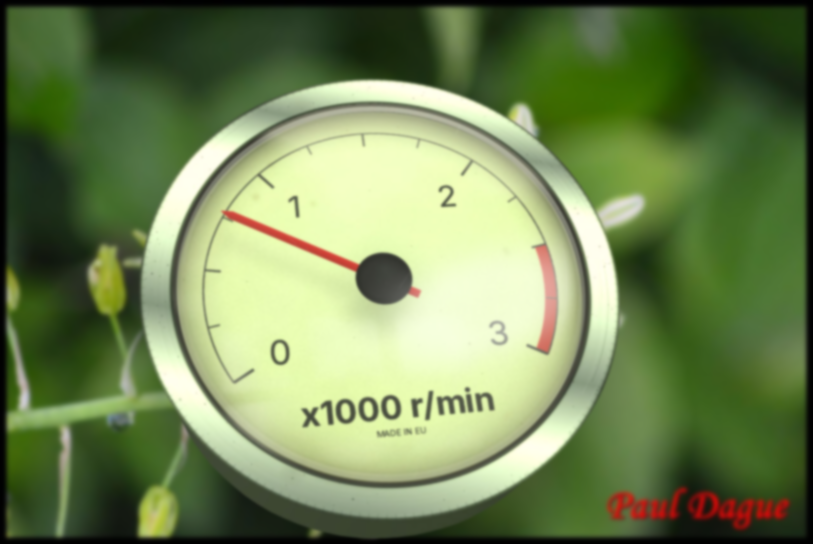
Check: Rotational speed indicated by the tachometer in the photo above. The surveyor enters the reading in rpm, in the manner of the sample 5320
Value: 750
